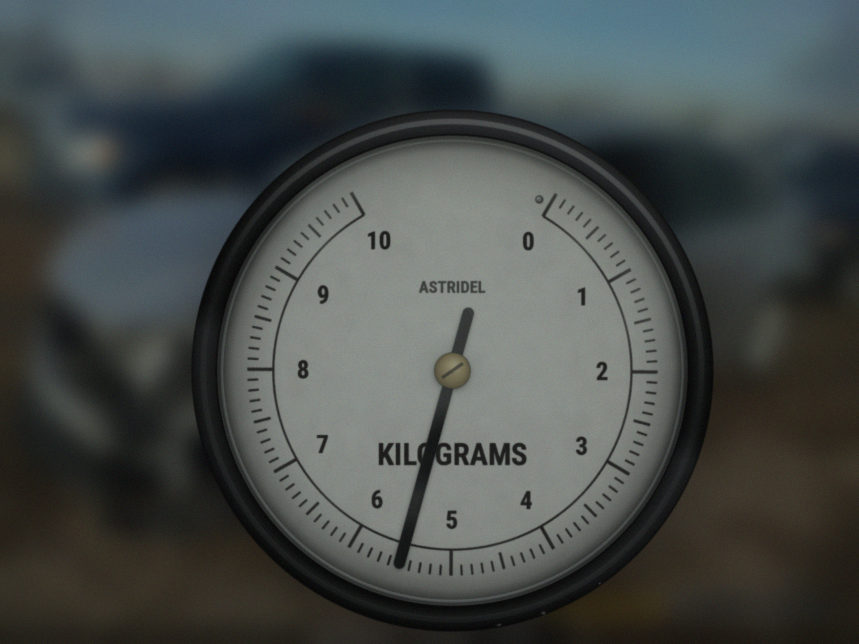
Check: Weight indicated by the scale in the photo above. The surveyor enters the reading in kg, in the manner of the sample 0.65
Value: 5.5
